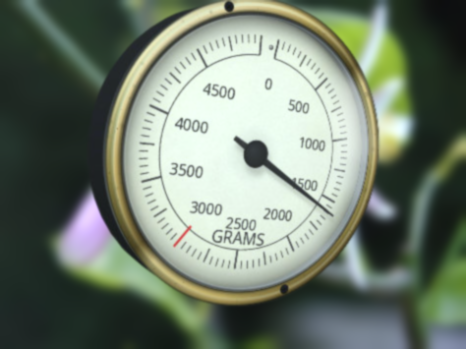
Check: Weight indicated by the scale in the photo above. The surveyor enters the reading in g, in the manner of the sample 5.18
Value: 1600
